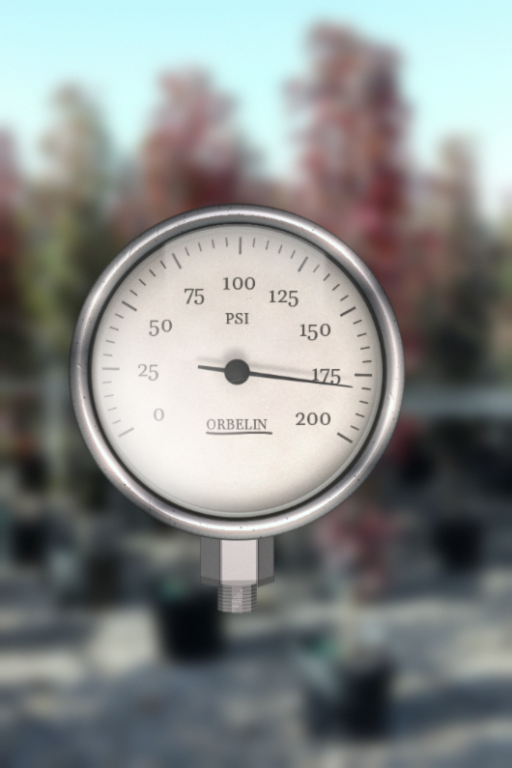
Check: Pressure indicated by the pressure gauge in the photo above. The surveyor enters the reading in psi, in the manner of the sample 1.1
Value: 180
